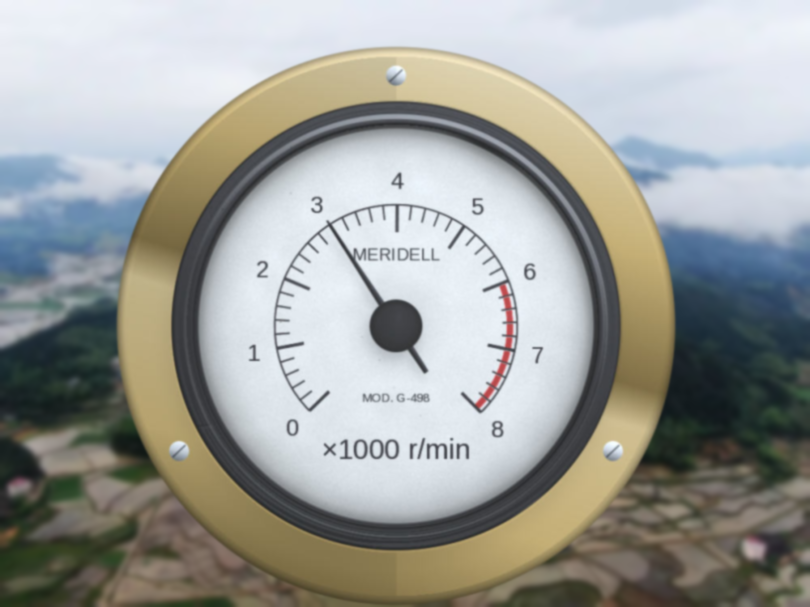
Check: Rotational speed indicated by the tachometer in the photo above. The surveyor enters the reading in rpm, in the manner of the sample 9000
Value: 3000
